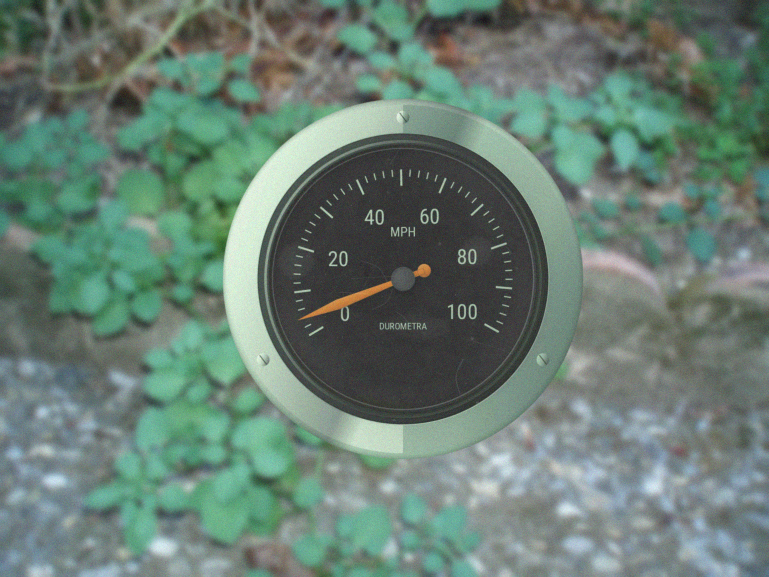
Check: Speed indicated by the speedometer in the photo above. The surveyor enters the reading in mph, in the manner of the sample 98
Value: 4
